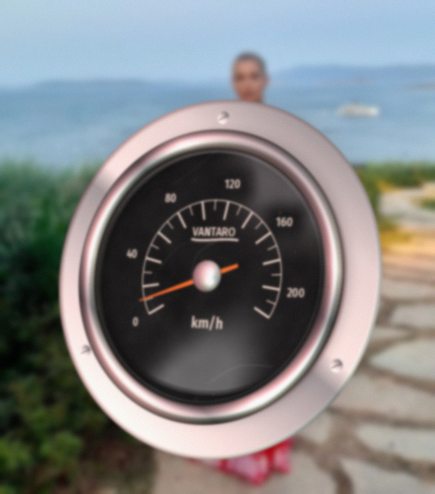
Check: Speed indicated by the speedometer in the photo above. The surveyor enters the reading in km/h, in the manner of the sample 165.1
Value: 10
